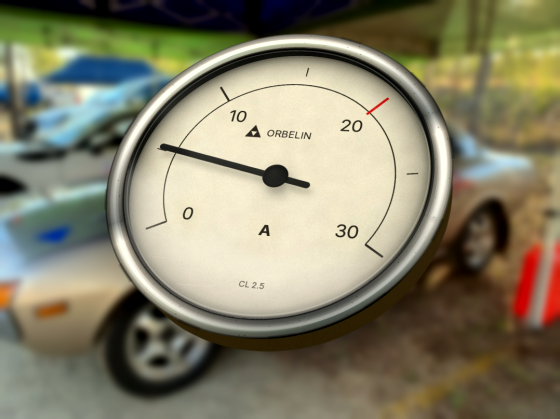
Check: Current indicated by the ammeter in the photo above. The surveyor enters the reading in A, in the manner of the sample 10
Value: 5
